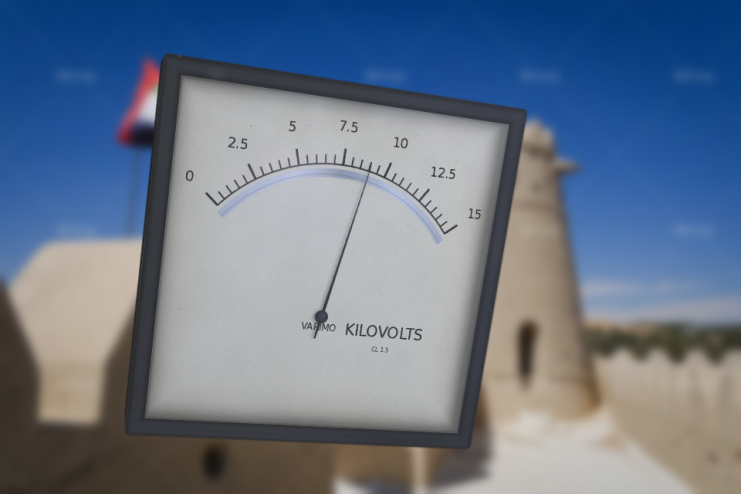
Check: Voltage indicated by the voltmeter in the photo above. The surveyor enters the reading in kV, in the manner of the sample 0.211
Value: 9
